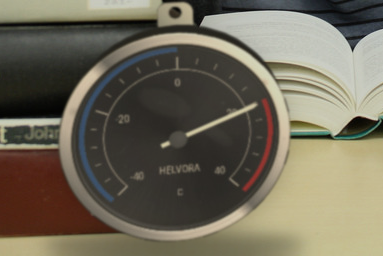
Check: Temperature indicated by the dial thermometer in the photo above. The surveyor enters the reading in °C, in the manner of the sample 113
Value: 20
